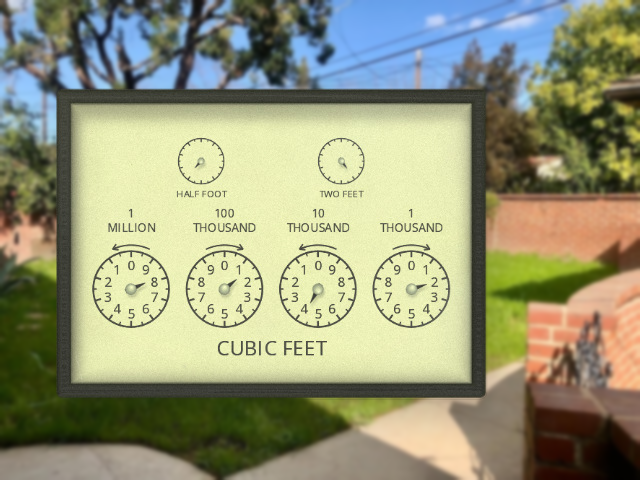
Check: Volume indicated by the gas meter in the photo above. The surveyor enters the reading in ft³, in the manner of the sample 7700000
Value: 814200
